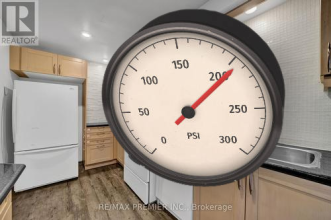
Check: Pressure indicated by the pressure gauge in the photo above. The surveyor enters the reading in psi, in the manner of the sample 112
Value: 205
